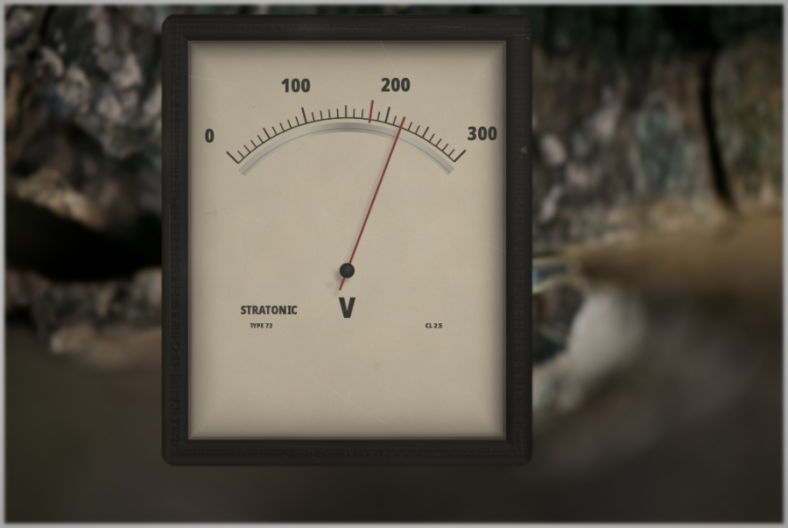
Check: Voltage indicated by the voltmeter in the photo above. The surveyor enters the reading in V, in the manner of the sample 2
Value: 220
